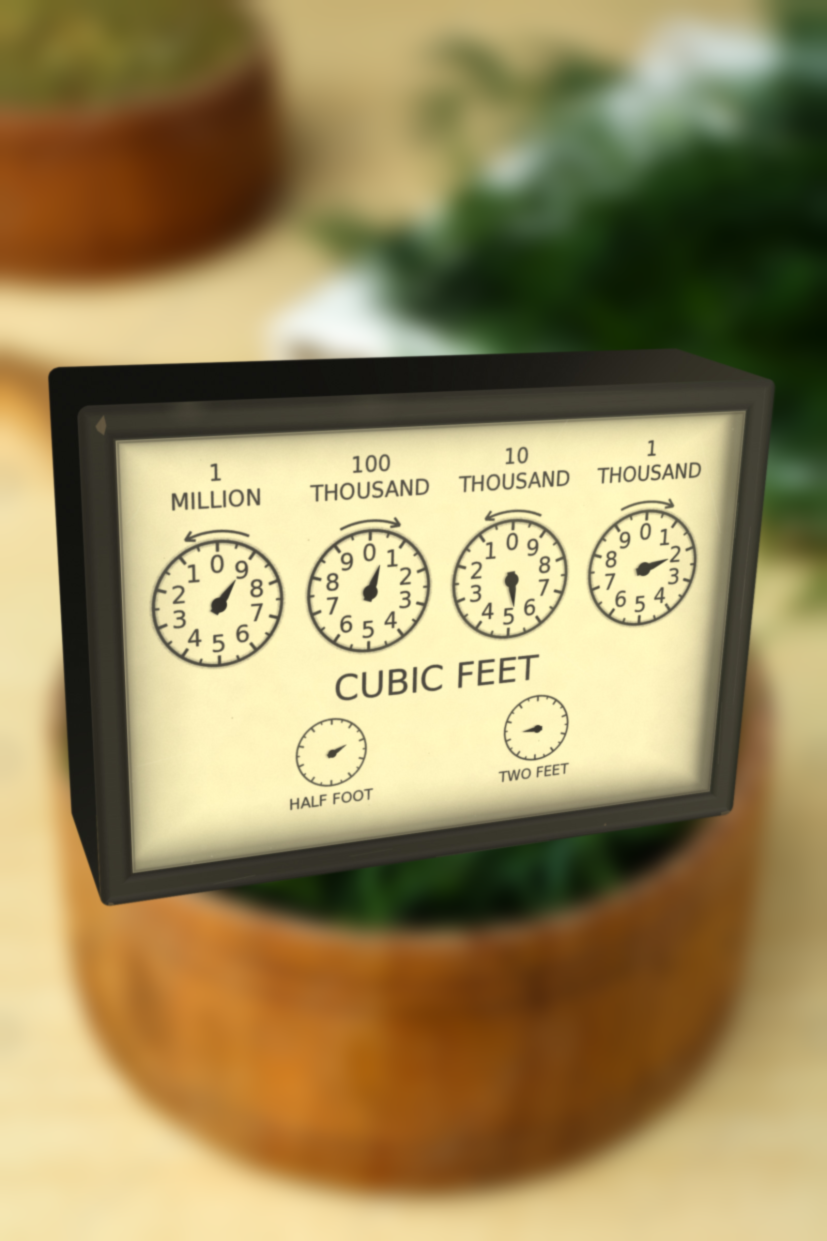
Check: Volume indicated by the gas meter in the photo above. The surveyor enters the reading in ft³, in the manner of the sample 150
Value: 905200
